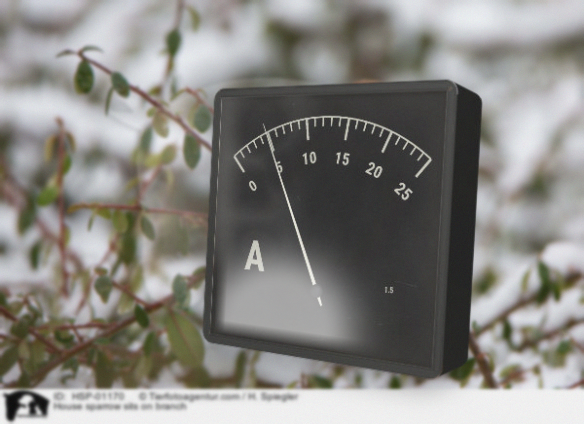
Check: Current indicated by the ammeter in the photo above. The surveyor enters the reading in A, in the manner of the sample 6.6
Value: 5
